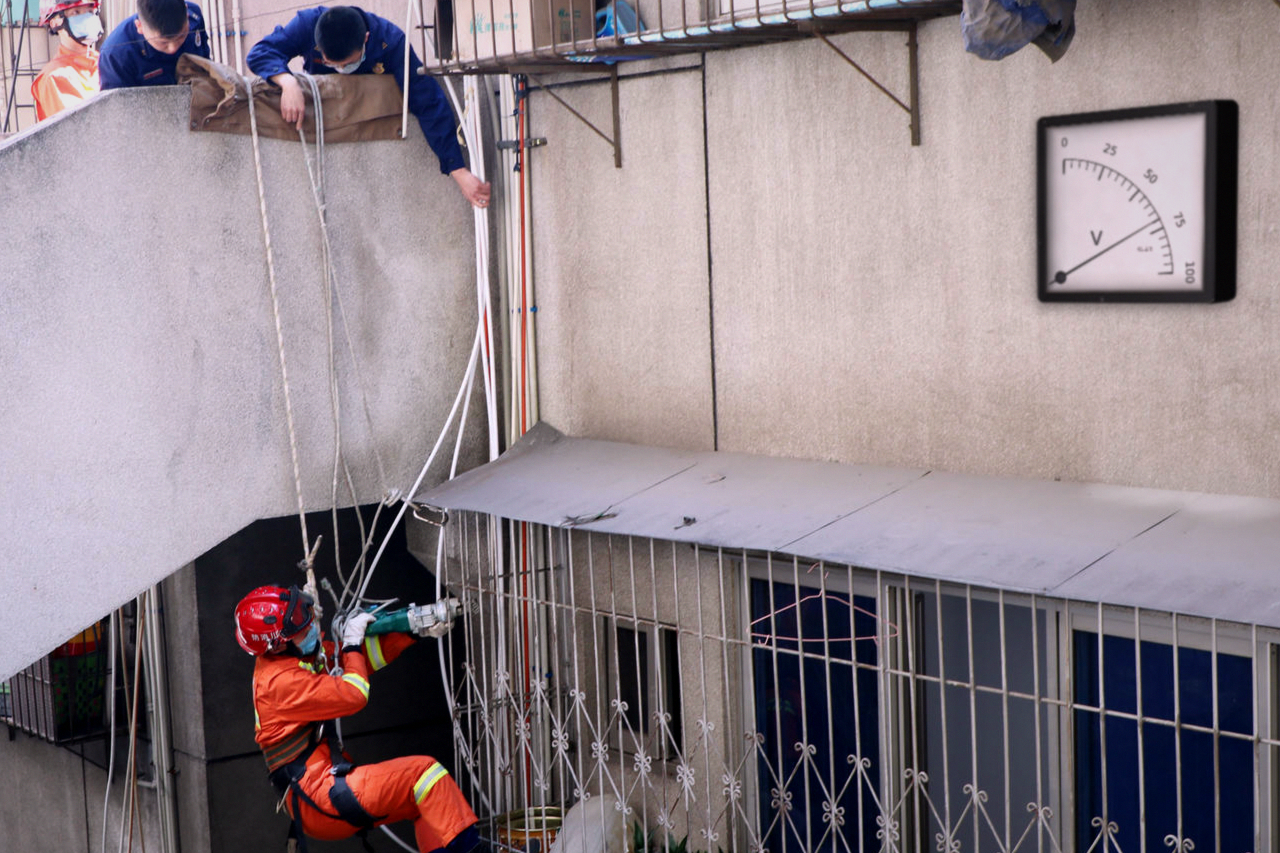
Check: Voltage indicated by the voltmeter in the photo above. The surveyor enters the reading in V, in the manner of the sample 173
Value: 70
